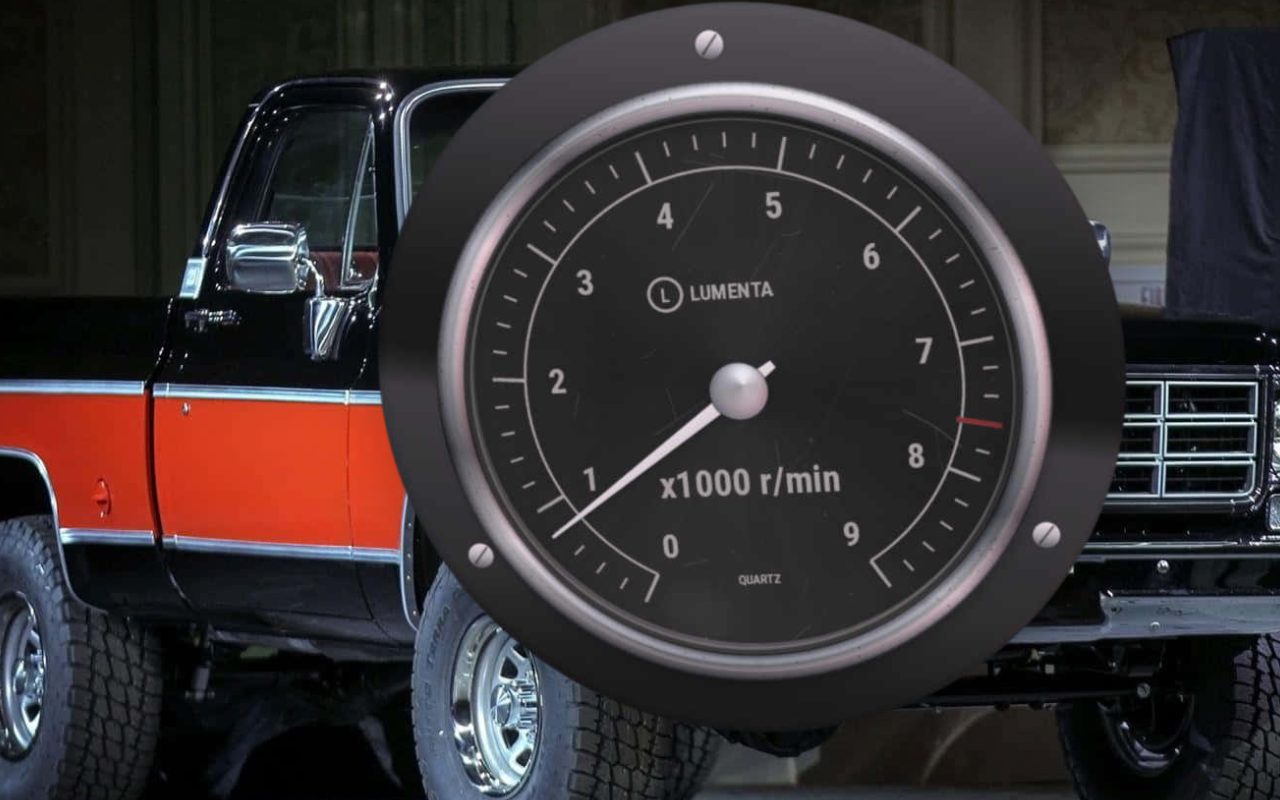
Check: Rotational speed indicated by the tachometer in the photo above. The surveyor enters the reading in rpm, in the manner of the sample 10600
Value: 800
